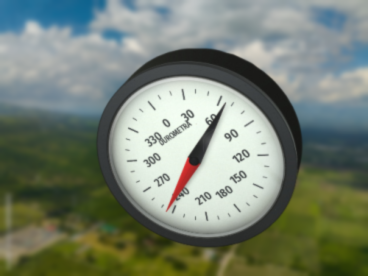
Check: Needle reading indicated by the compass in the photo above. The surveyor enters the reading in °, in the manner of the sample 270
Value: 245
